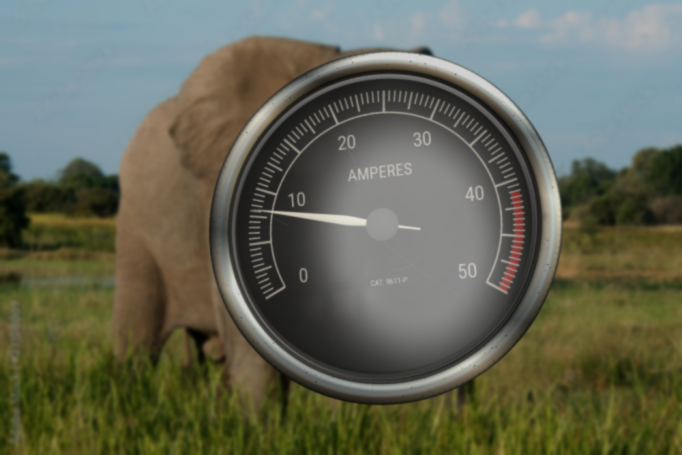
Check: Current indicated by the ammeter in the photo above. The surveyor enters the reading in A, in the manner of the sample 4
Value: 8
